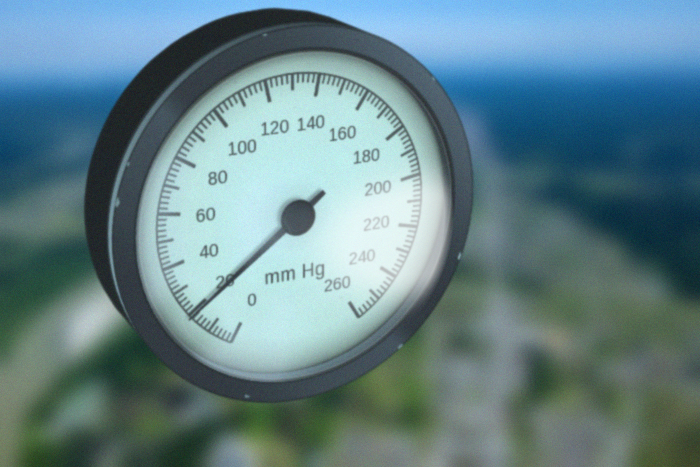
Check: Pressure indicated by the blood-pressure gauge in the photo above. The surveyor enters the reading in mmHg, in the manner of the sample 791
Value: 20
